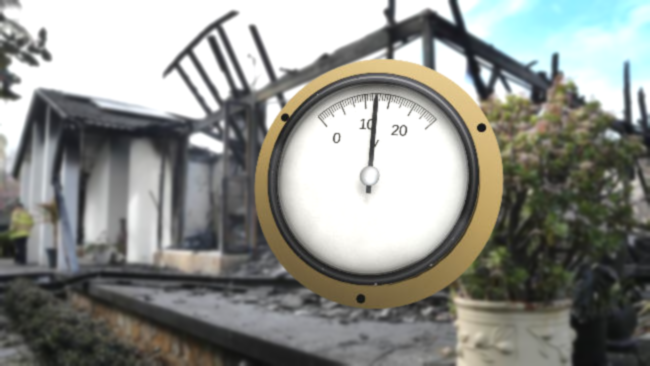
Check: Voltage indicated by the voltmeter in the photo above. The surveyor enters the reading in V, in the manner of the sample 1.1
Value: 12.5
